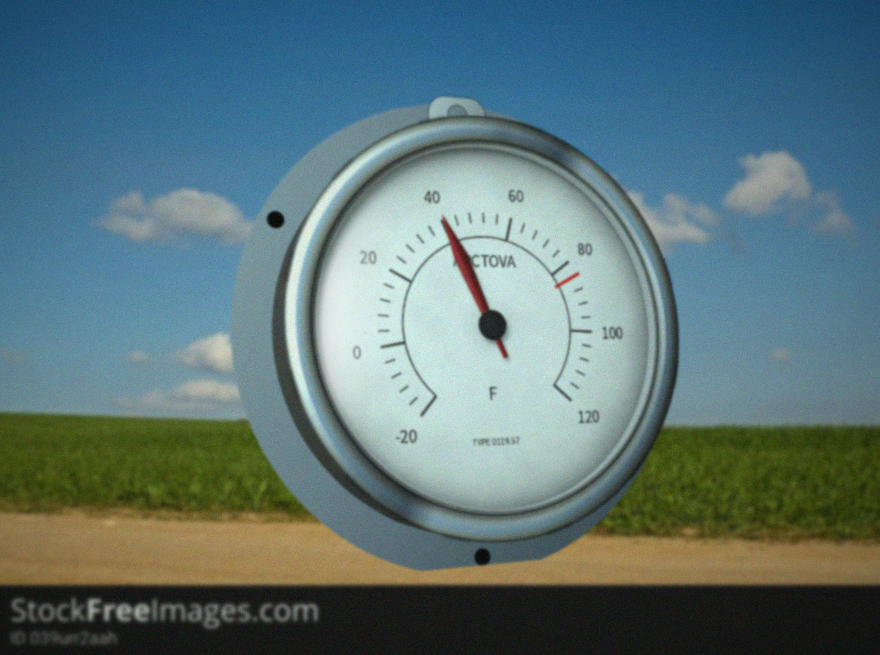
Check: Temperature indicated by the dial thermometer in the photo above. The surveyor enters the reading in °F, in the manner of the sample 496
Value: 40
